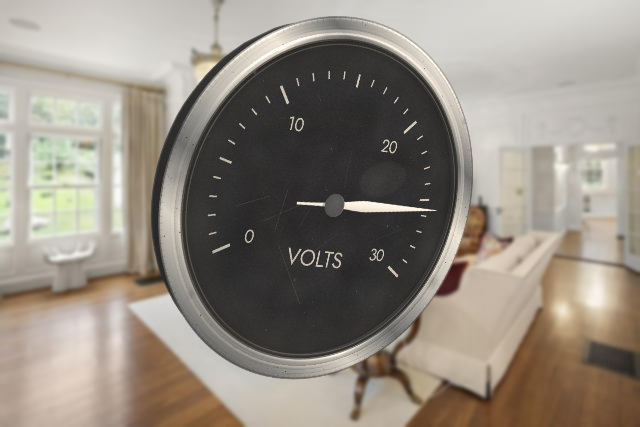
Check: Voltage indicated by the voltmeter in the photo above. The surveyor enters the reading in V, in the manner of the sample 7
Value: 25.5
